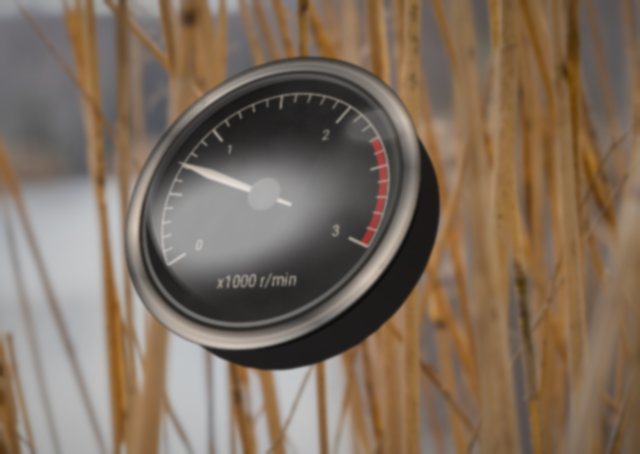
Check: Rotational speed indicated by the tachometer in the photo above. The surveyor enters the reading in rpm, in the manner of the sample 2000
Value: 700
